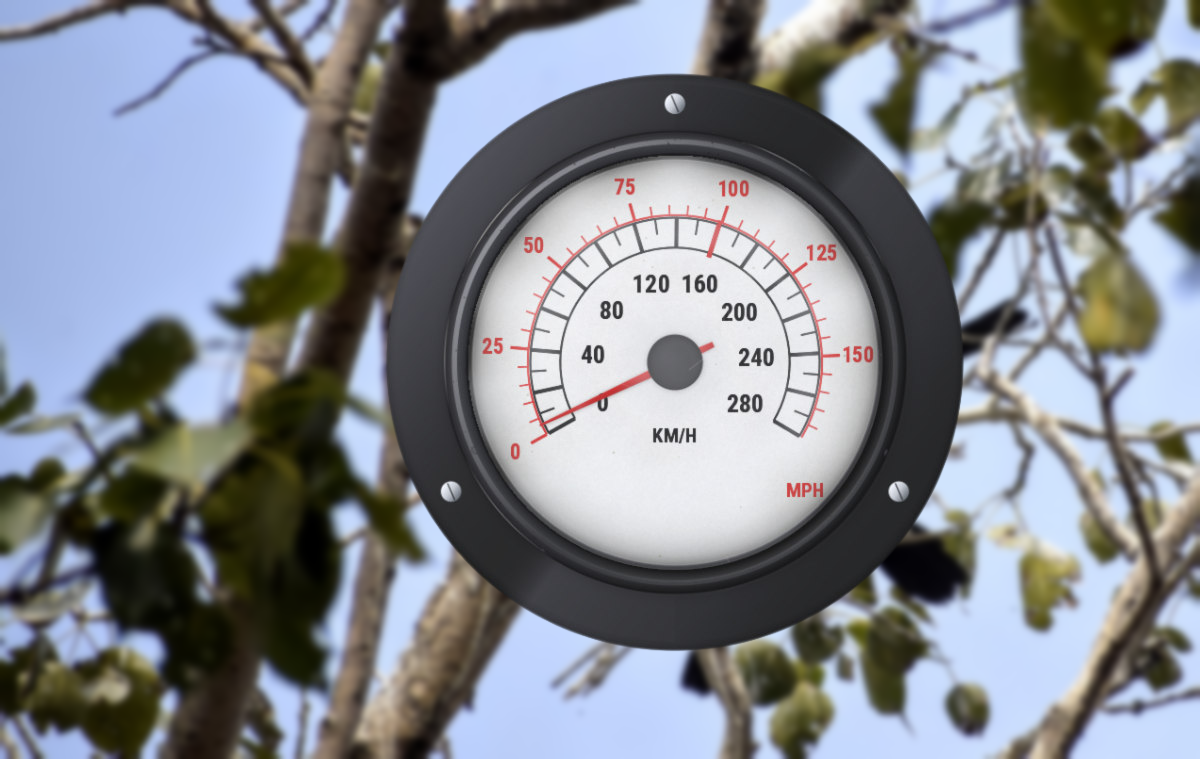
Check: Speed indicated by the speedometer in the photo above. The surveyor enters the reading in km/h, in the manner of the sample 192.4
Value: 5
